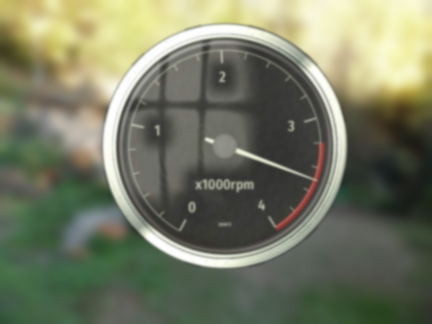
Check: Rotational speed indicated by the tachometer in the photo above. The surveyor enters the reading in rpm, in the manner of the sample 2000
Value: 3500
